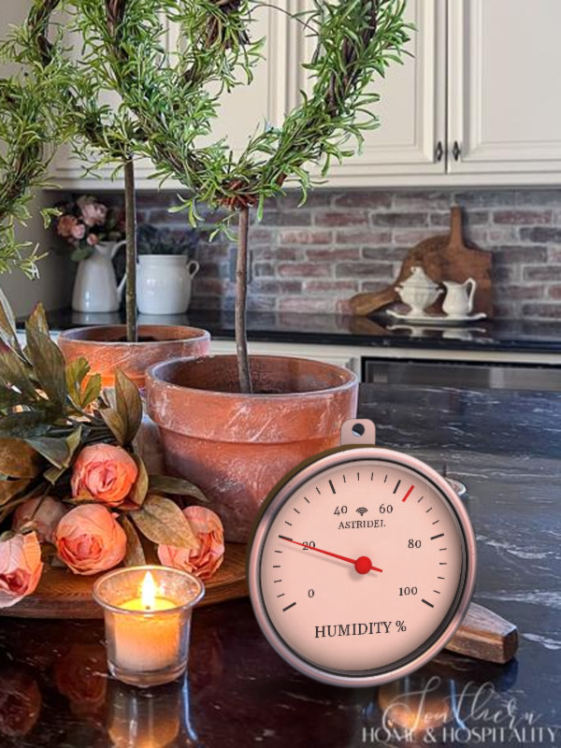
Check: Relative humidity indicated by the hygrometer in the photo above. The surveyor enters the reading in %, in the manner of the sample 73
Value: 20
